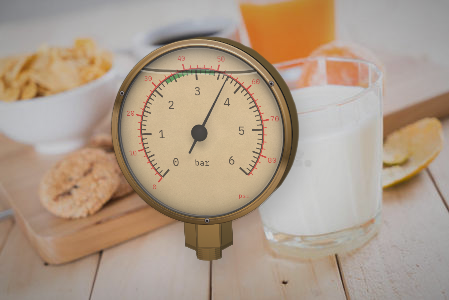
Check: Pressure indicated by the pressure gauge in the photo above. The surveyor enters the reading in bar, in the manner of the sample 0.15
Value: 3.7
